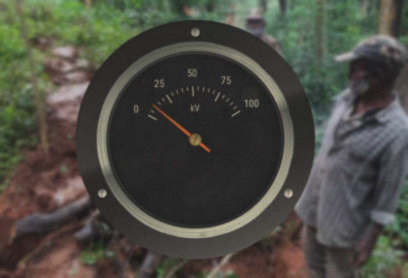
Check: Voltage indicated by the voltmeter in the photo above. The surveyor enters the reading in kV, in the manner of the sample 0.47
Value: 10
